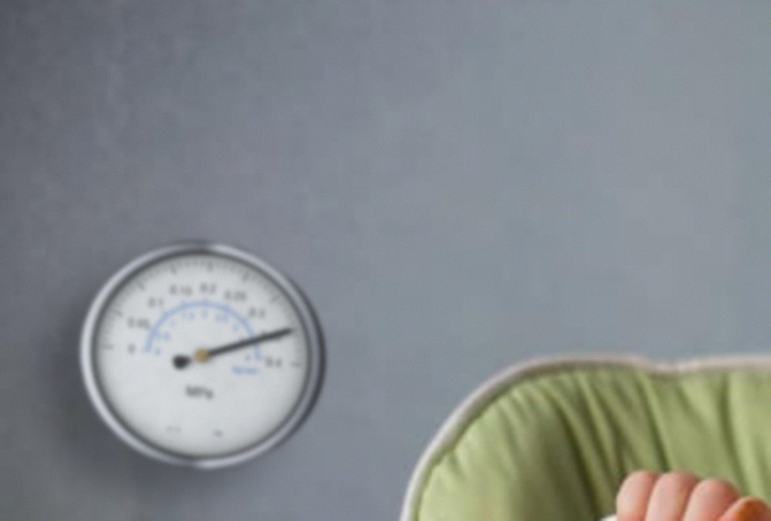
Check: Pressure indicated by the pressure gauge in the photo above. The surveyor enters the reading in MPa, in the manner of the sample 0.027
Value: 0.35
